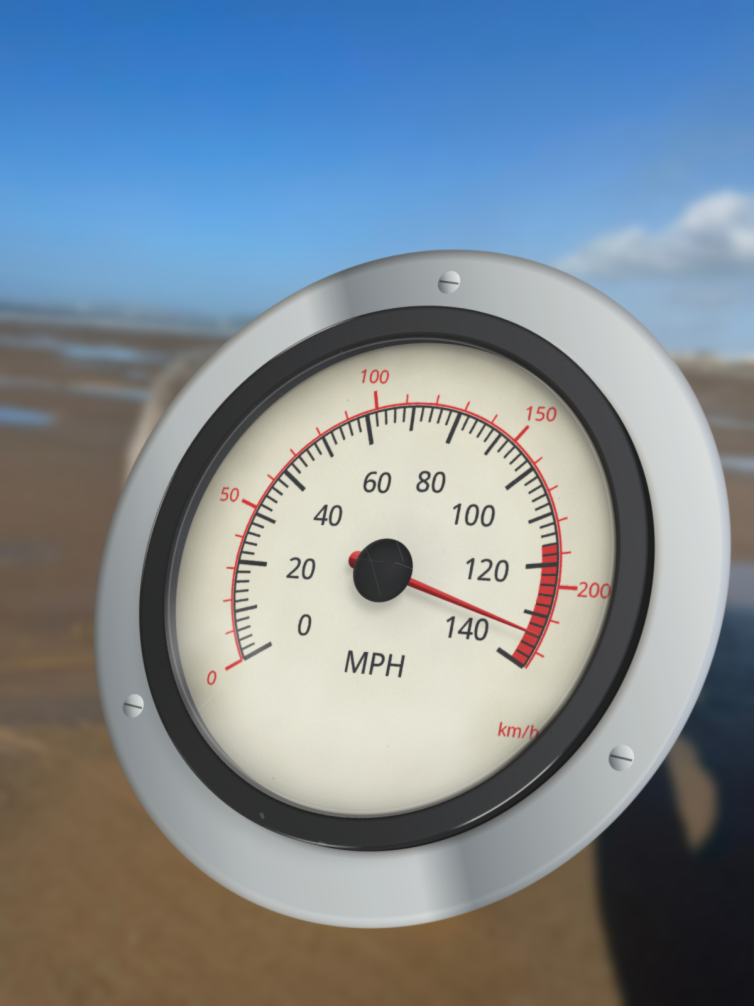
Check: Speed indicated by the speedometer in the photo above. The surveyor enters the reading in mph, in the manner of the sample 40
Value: 134
